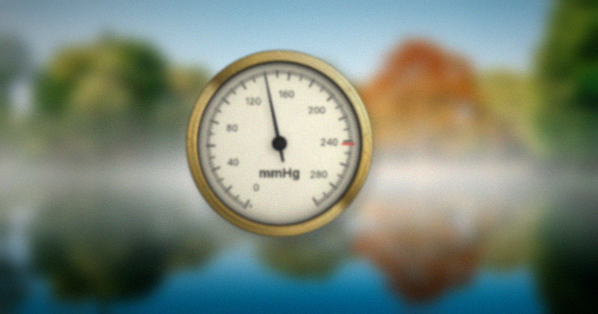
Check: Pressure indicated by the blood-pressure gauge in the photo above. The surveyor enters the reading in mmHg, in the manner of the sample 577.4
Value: 140
